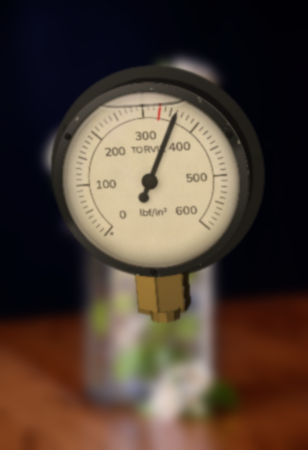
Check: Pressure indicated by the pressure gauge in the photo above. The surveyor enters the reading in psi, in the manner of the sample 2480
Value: 360
